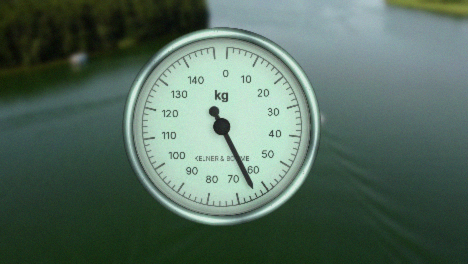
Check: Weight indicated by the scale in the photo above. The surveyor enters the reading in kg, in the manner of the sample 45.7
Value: 64
